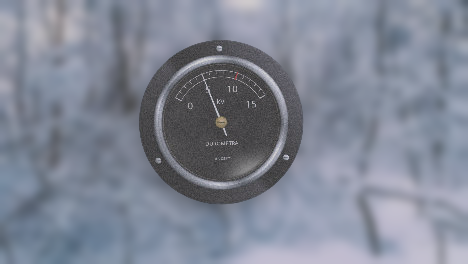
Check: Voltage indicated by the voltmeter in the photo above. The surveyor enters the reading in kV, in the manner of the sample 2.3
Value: 5
